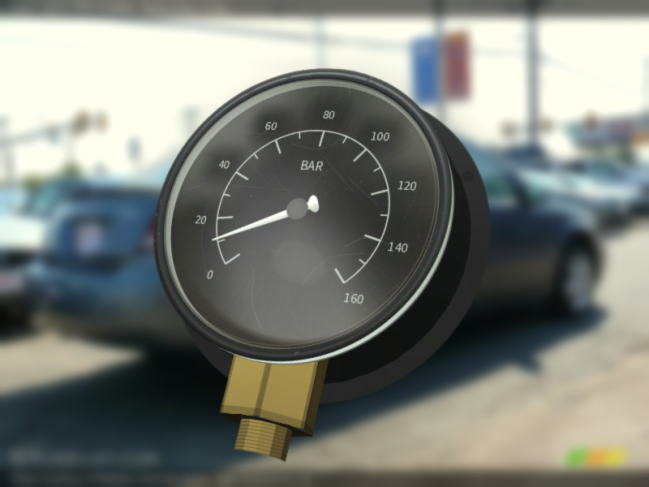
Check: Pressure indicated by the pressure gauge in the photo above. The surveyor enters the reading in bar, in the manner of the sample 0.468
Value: 10
